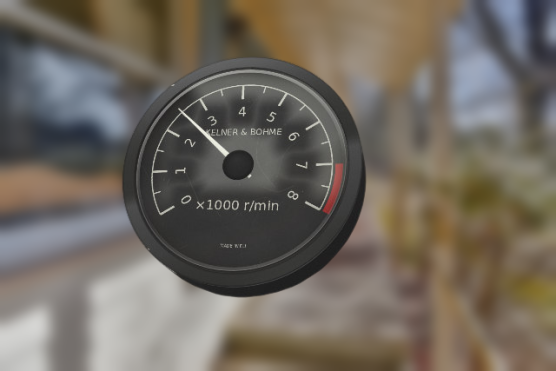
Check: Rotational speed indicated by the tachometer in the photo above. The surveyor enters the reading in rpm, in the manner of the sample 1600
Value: 2500
